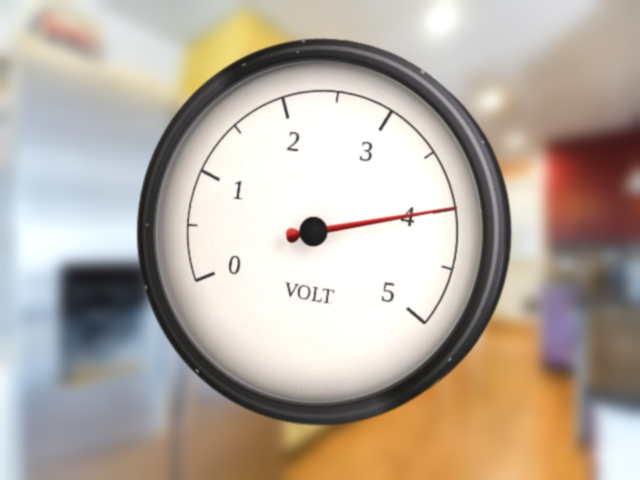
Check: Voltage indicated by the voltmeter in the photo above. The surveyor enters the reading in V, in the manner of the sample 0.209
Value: 4
